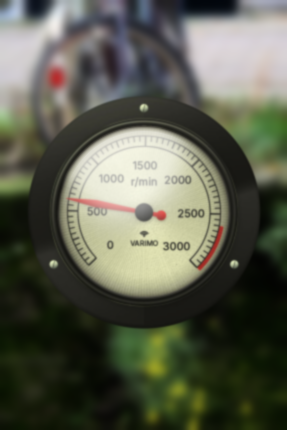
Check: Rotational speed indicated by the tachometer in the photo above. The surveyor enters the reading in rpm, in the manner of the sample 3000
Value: 600
